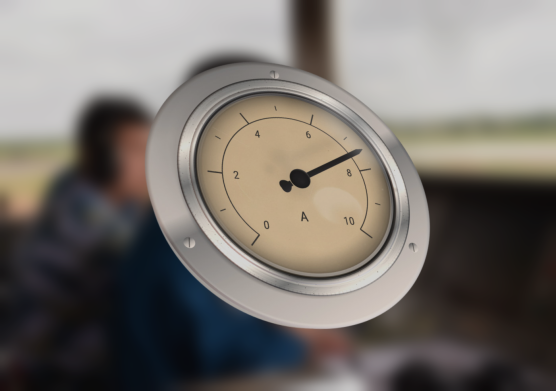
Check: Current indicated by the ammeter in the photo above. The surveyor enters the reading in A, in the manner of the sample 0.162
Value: 7.5
